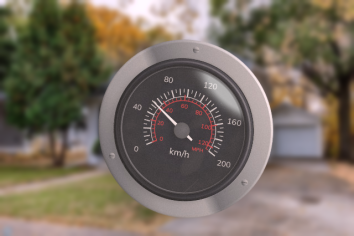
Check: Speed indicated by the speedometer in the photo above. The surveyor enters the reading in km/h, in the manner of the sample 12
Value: 55
